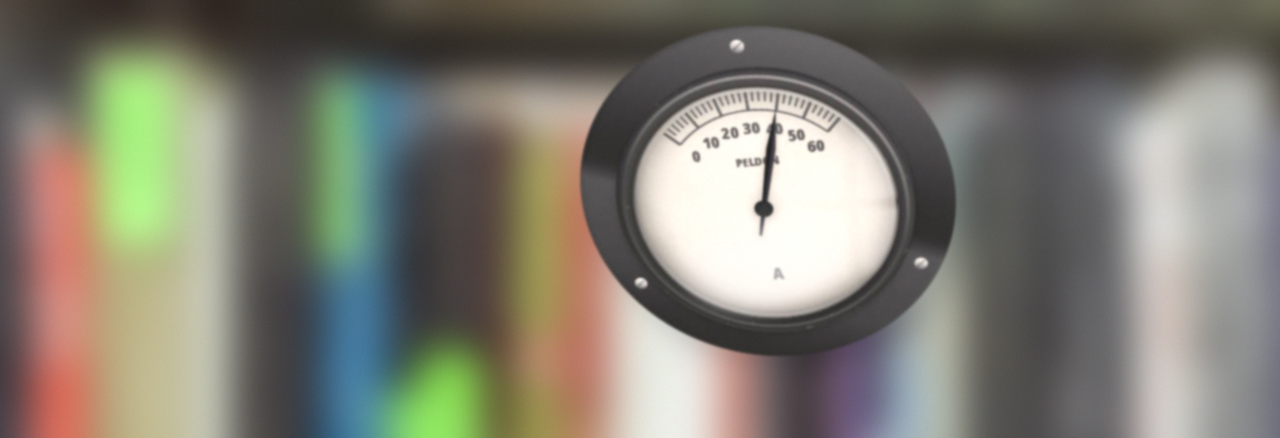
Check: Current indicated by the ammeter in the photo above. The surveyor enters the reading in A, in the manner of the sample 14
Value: 40
